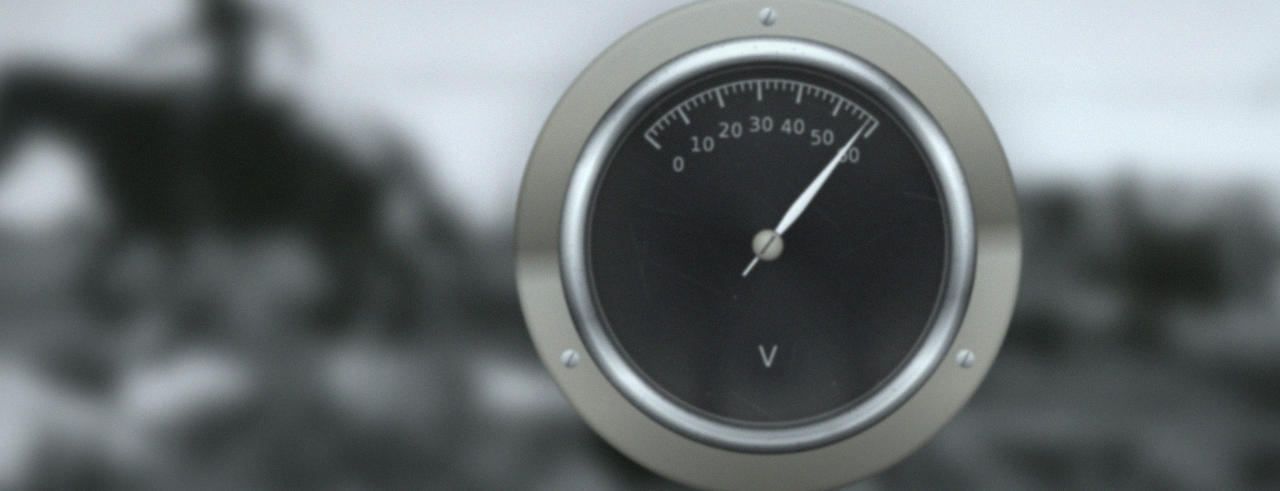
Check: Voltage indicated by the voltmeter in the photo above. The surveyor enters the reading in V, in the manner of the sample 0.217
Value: 58
